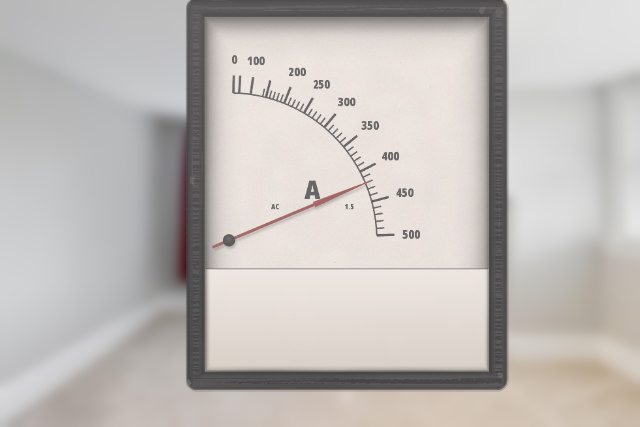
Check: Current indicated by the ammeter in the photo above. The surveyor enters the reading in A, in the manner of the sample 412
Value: 420
